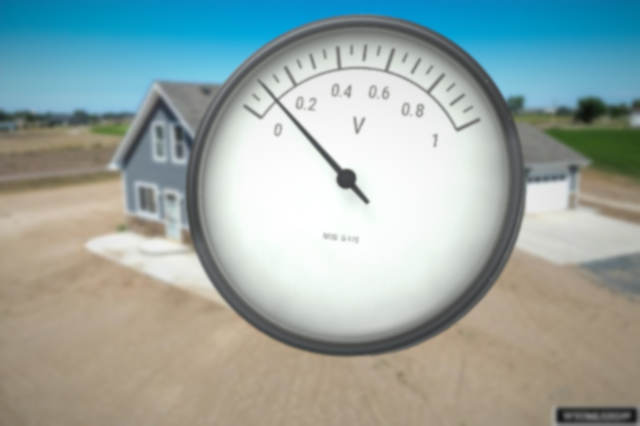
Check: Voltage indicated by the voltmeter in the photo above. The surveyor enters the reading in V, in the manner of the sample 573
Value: 0.1
